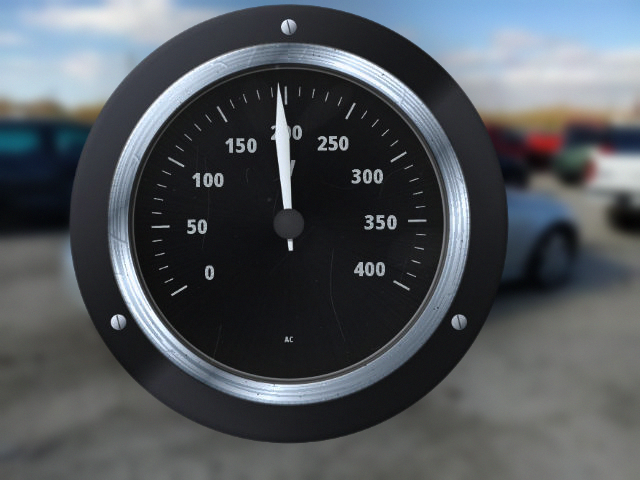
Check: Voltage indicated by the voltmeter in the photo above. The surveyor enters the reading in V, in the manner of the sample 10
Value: 195
